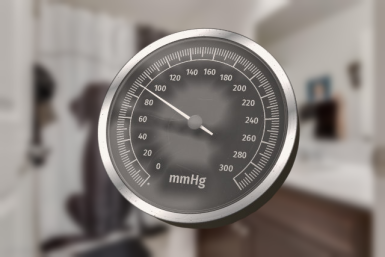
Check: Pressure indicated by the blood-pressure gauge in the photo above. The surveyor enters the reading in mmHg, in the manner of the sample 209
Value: 90
